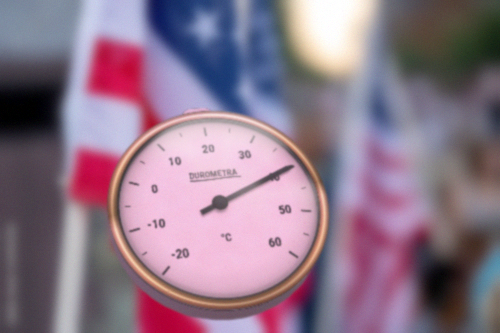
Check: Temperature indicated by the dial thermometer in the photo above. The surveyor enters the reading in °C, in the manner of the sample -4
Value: 40
